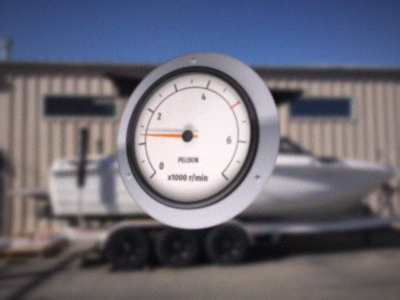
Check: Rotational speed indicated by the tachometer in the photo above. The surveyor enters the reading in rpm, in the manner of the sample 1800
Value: 1250
